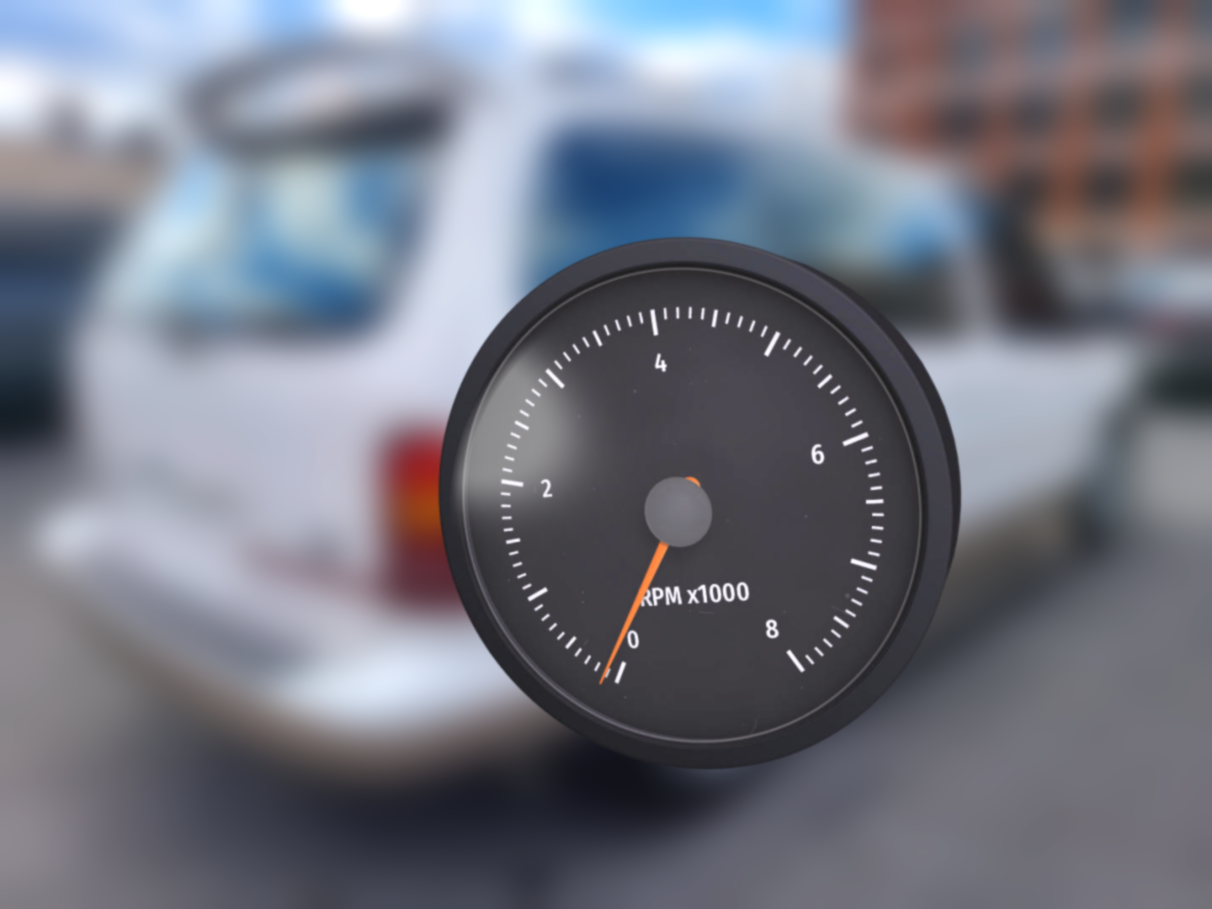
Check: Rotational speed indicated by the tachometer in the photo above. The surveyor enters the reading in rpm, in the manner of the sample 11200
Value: 100
